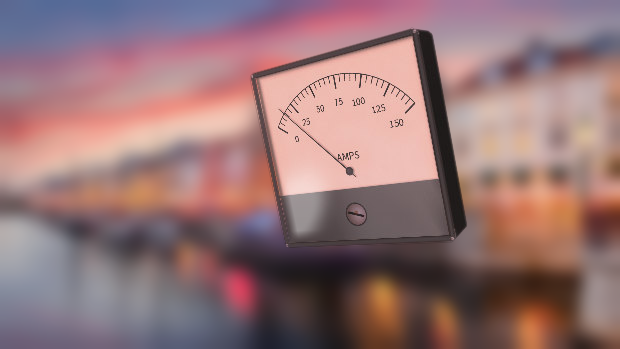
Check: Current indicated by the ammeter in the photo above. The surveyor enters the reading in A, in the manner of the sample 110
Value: 15
